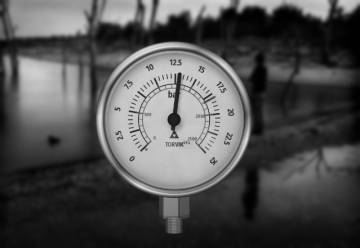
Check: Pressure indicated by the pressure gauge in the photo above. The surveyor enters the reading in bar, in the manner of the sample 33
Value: 13
